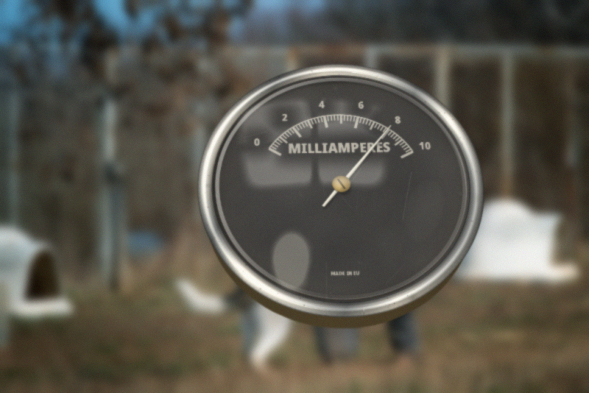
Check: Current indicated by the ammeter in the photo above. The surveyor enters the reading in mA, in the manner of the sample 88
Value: 8
